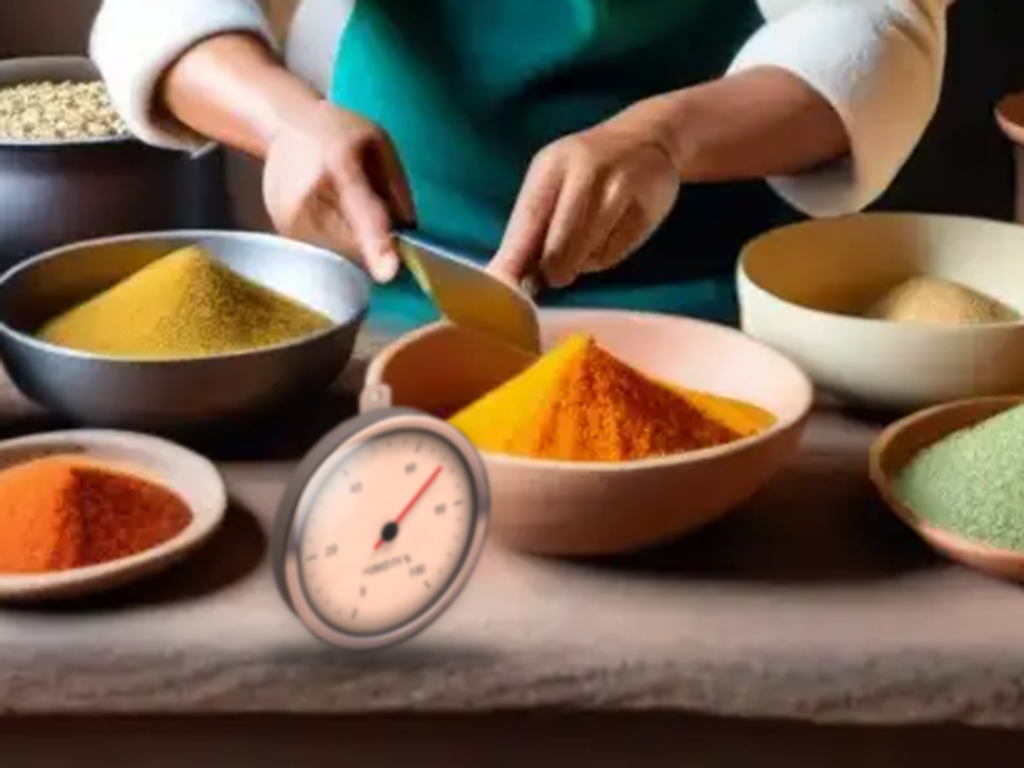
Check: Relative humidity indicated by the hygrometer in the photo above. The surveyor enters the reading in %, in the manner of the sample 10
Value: 68
